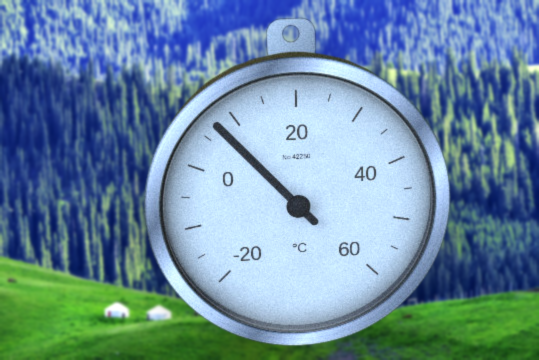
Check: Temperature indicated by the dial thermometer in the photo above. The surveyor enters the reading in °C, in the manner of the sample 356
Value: 7.5
